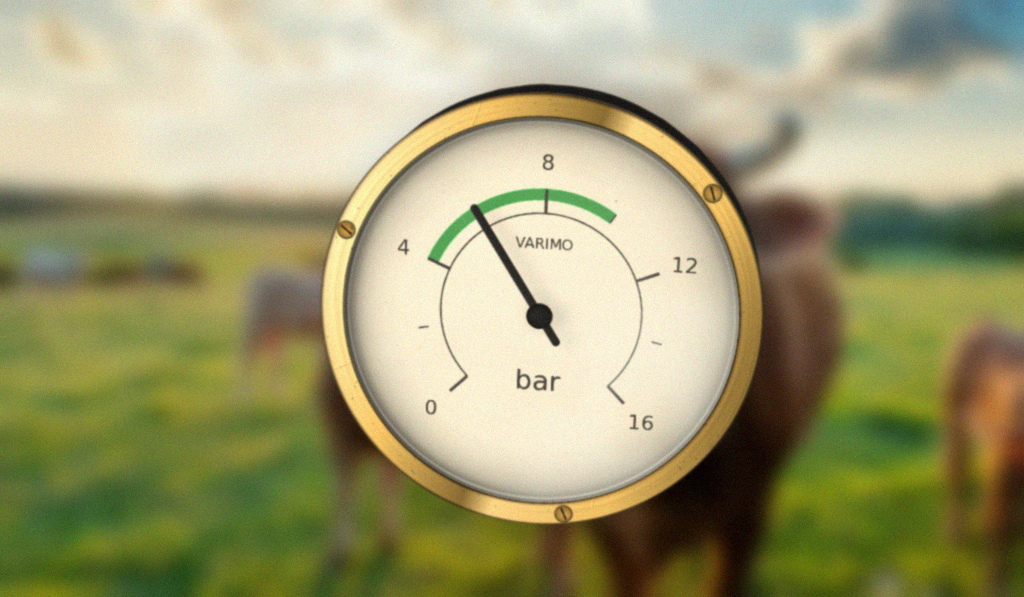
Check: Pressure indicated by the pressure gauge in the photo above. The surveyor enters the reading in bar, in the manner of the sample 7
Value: 6
